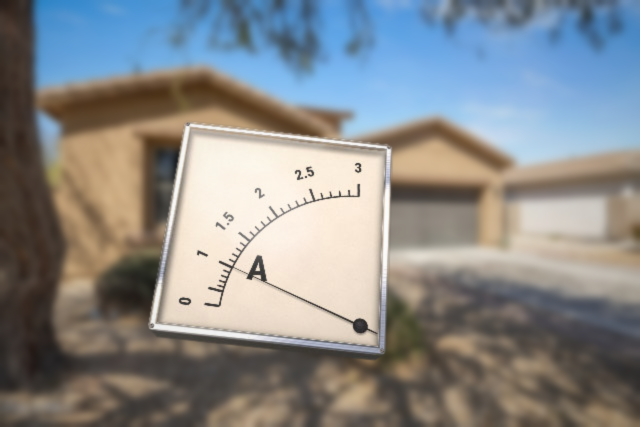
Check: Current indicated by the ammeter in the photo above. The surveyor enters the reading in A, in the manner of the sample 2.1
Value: 1
